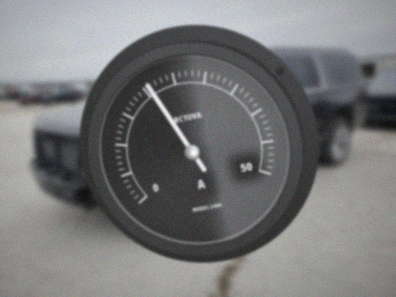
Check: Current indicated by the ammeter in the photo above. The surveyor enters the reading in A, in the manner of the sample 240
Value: 21
